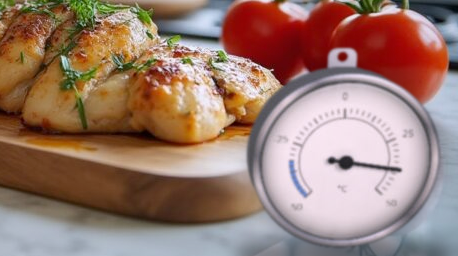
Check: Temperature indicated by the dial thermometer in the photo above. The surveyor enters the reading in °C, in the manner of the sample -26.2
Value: 37.5
